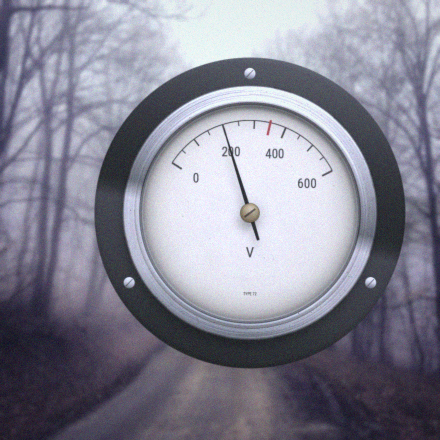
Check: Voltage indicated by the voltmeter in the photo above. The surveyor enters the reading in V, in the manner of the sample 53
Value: 200
